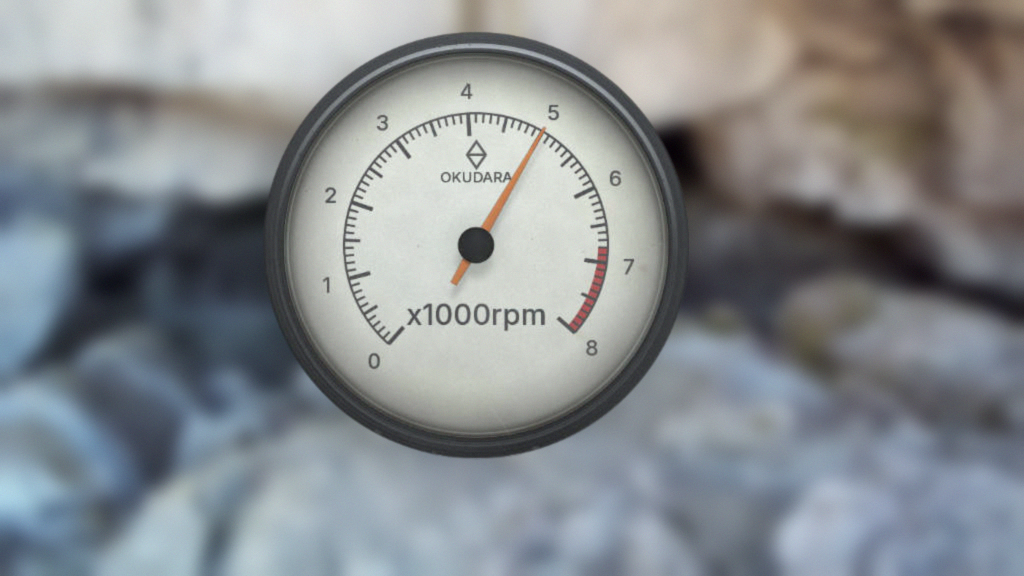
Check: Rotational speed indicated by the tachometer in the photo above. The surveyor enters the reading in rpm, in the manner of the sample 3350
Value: 5000
